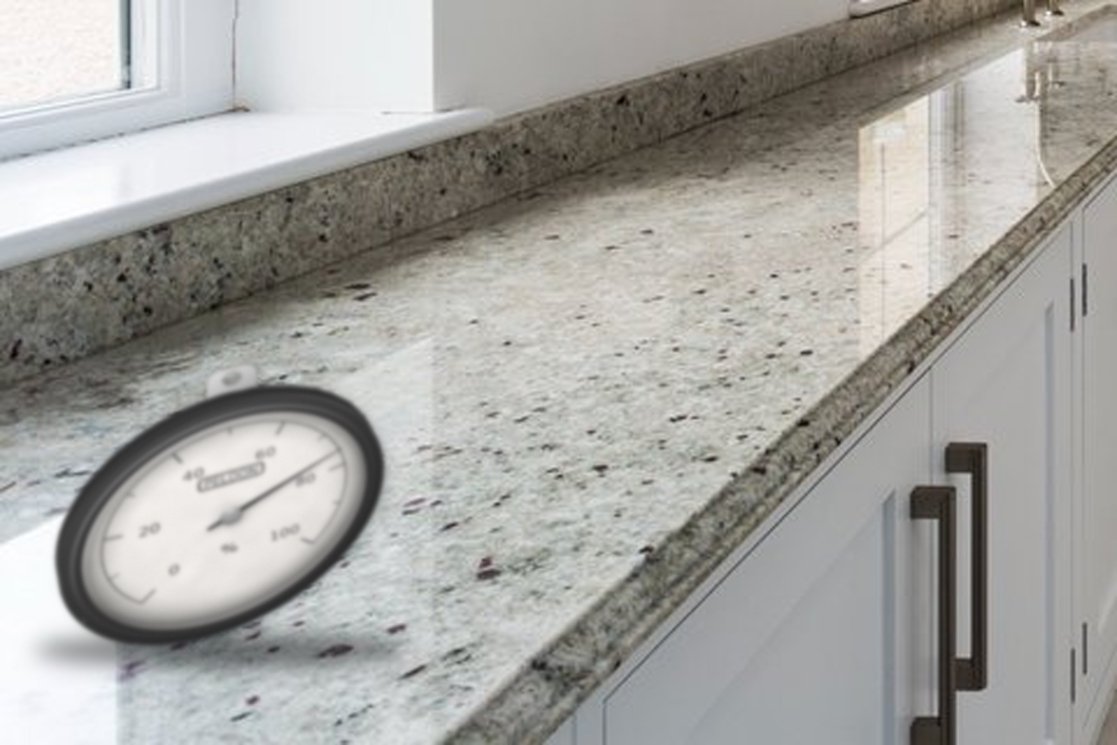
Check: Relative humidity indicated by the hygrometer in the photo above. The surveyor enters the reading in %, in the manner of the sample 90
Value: 75
